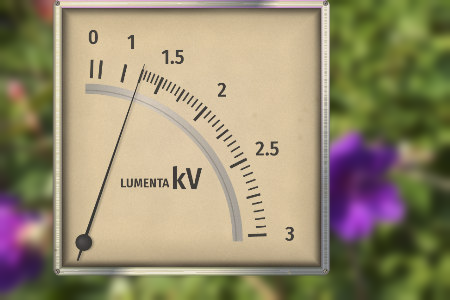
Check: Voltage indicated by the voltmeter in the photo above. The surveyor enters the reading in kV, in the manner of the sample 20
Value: 1.25
